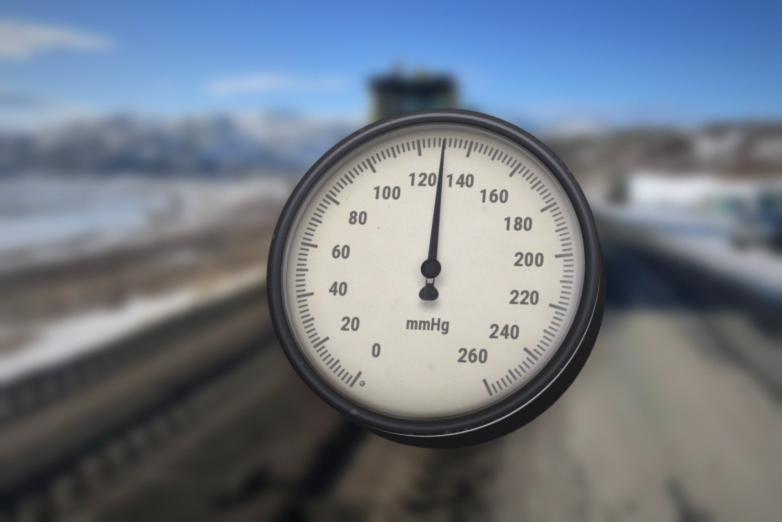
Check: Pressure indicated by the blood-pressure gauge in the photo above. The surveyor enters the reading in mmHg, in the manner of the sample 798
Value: 130
